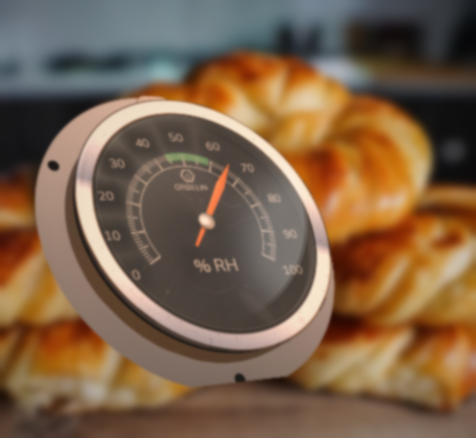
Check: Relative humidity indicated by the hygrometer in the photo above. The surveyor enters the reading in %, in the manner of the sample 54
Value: 65
